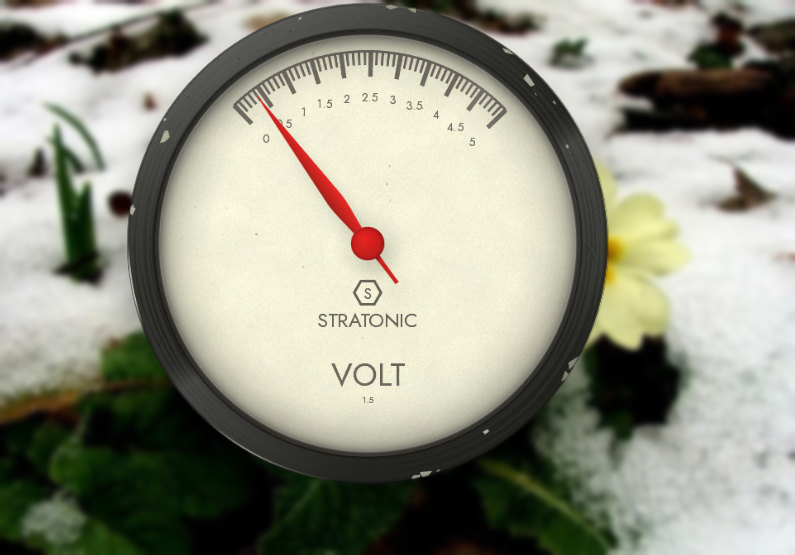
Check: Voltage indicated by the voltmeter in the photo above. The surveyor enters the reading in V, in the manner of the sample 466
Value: 0.4
